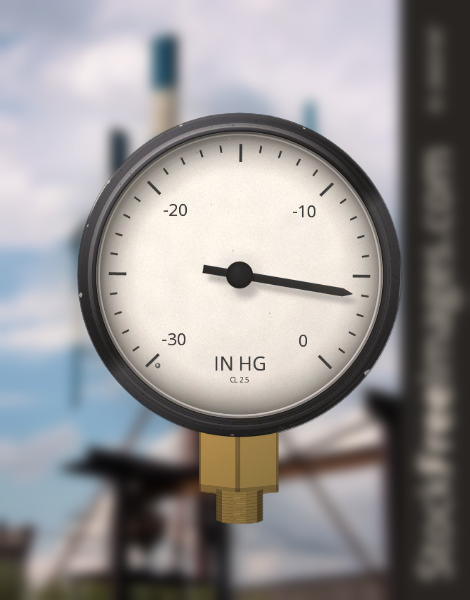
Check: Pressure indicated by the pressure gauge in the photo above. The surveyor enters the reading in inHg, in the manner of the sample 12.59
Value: -4
